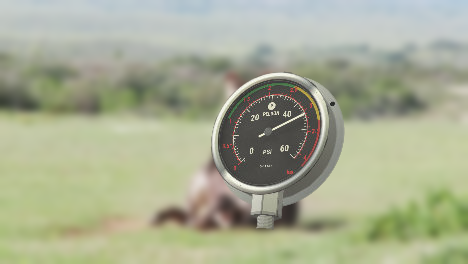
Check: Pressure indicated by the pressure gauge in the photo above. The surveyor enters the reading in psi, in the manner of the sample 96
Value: 45
